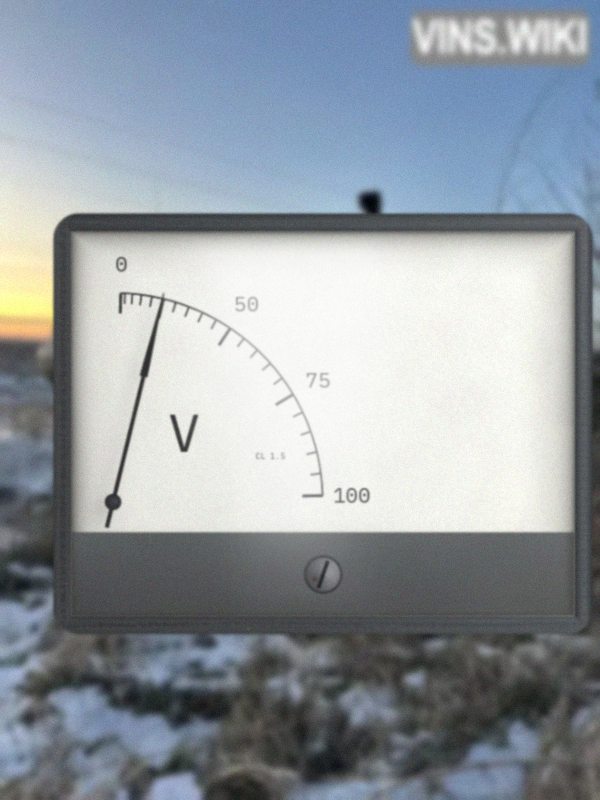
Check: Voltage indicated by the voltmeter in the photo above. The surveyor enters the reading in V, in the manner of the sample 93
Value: 25
